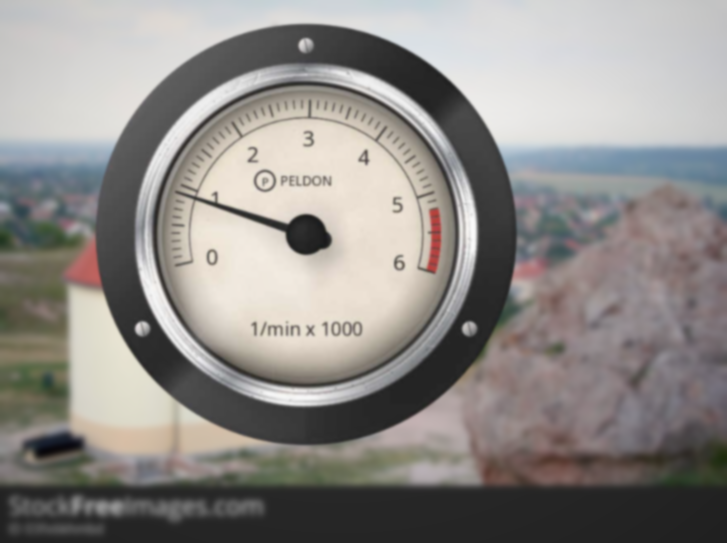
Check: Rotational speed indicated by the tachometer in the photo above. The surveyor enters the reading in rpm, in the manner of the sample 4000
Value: 900
